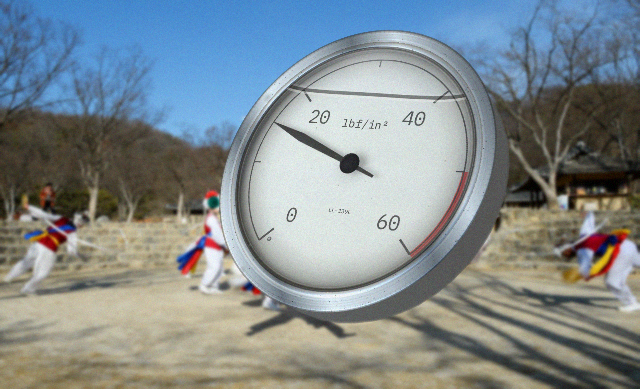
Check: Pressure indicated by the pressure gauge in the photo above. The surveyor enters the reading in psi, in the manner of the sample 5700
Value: 15
